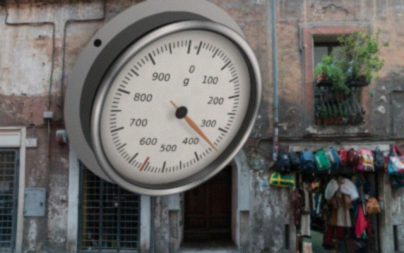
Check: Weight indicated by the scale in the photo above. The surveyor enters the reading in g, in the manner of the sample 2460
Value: 350
